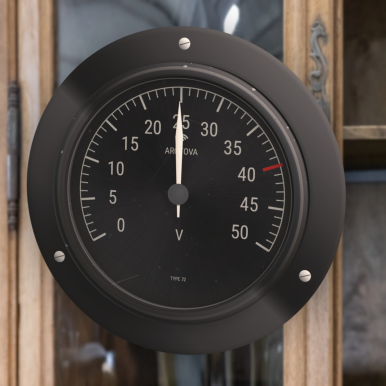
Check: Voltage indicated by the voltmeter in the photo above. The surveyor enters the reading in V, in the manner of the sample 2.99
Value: 25
